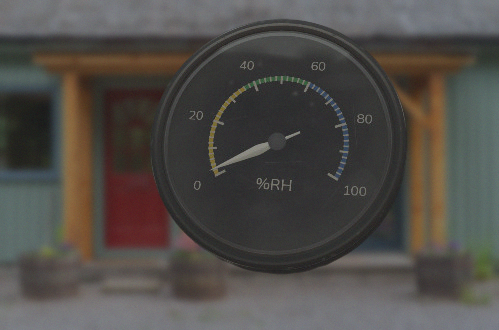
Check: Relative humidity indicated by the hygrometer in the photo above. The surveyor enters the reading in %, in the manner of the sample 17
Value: 2
